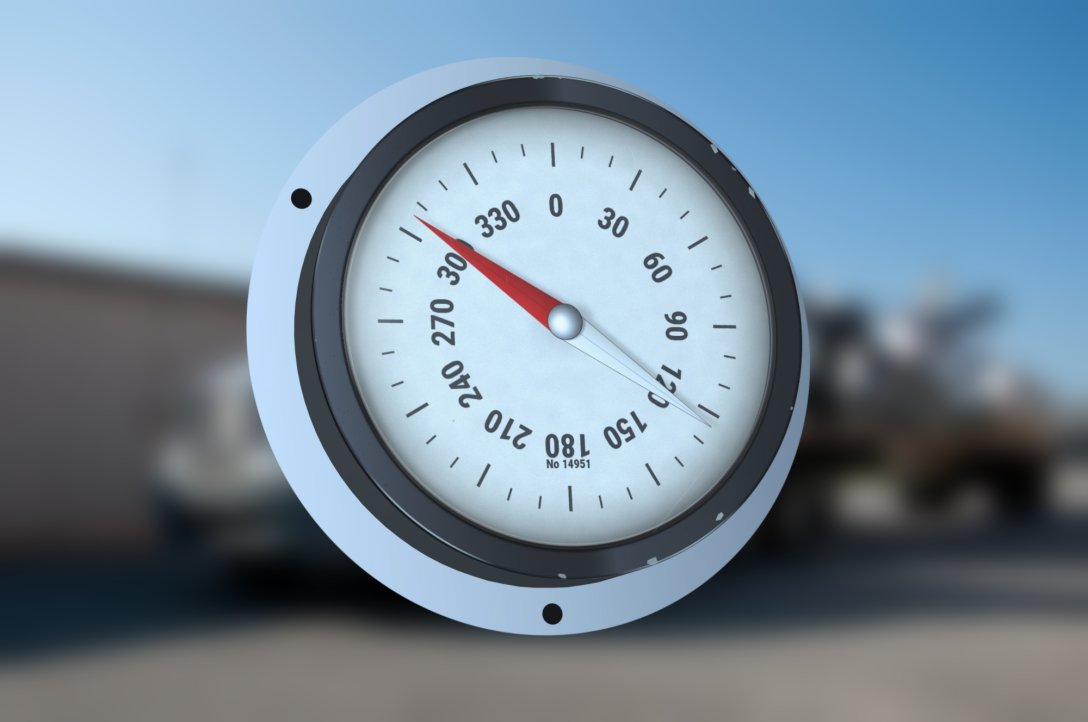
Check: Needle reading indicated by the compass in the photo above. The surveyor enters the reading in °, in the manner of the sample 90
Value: 305
